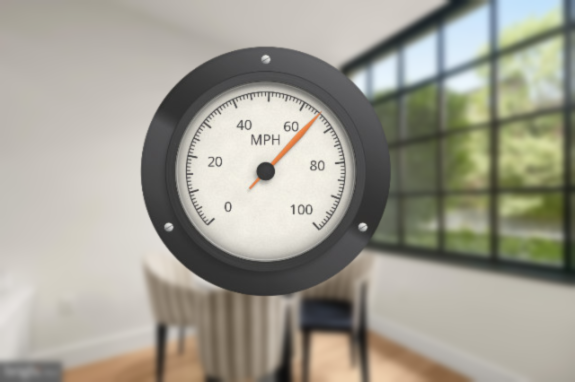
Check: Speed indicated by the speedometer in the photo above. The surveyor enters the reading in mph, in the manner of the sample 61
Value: 65
